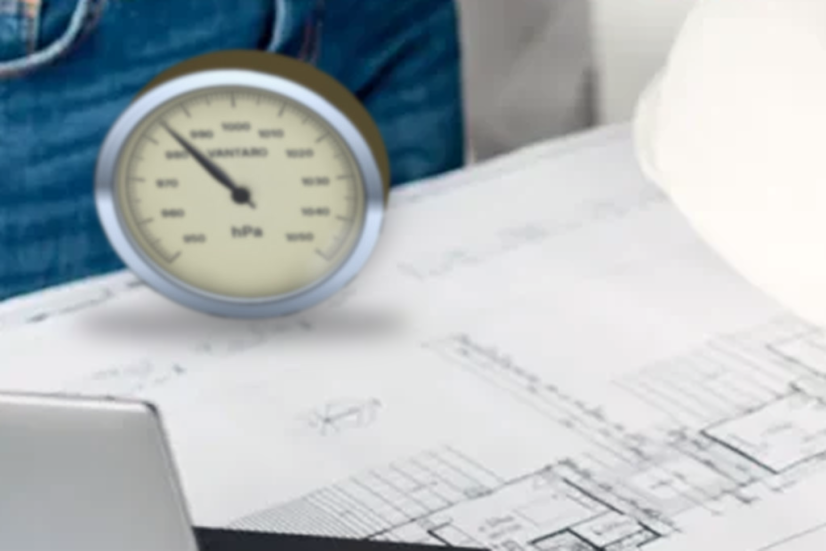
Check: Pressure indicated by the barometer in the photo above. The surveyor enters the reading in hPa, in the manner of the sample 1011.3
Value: 985
